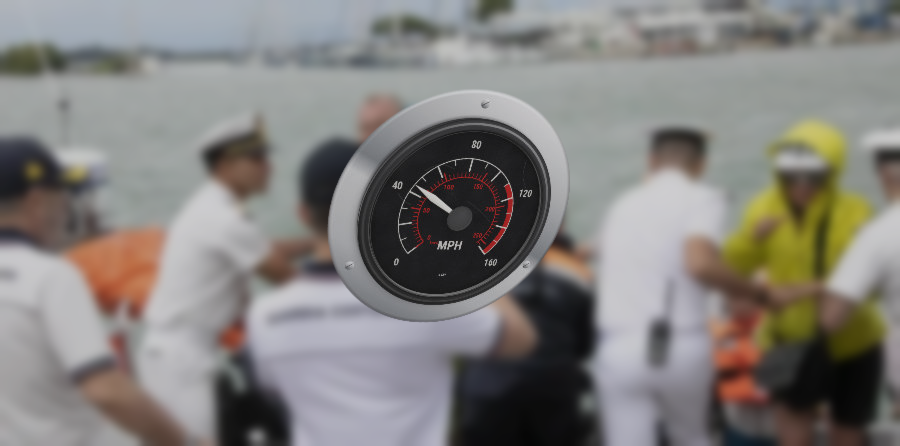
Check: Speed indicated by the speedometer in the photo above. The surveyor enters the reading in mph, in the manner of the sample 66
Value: 45
